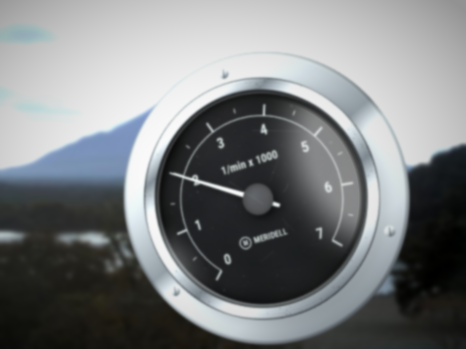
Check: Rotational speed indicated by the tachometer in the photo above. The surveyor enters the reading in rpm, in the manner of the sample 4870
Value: 2000
